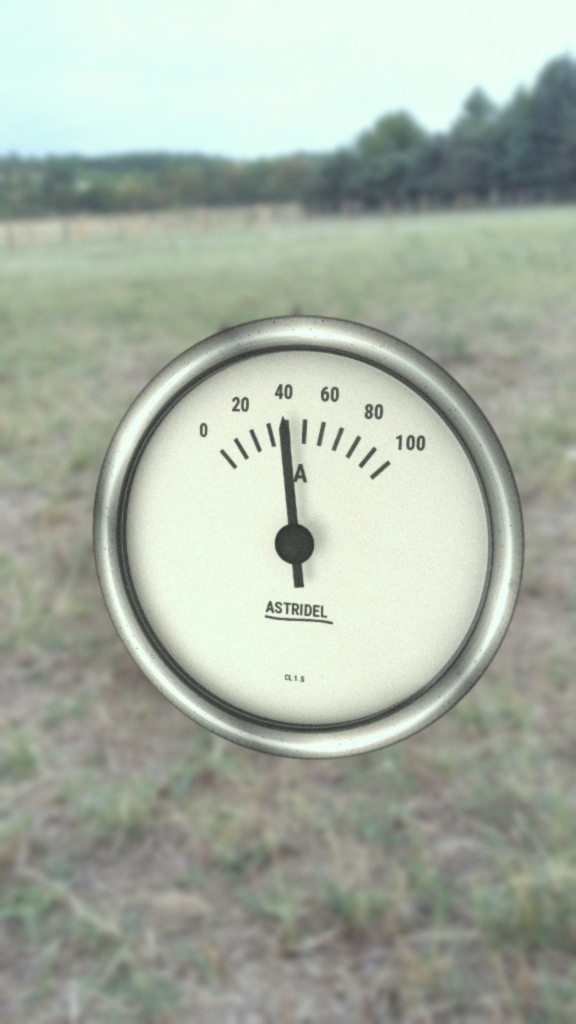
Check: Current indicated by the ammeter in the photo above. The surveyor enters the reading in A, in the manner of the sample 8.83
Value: 40
